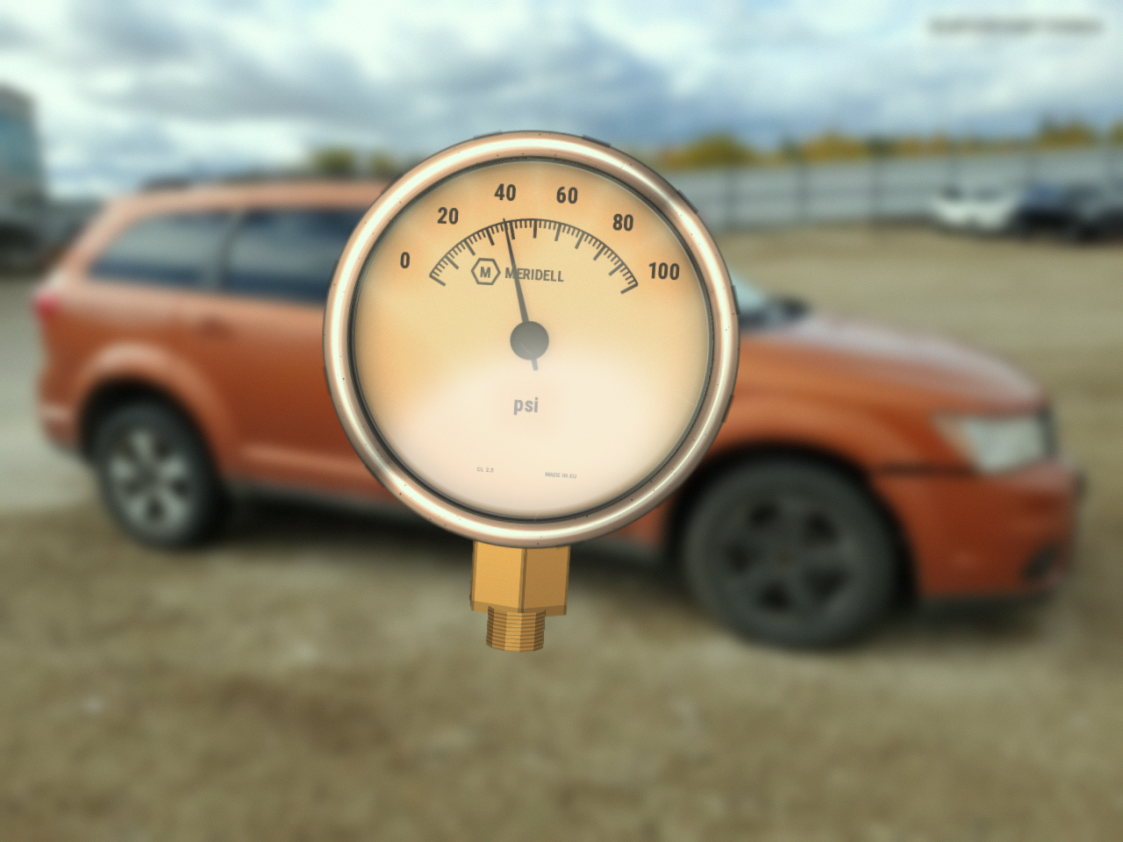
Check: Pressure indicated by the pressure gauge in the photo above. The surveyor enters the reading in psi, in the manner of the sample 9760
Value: 38
